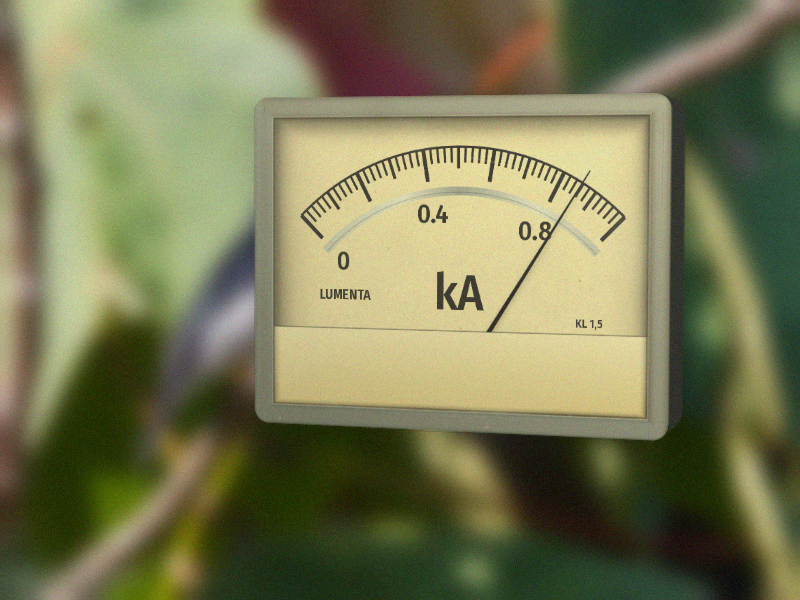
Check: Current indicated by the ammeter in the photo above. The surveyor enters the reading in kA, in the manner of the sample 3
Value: 0.86
